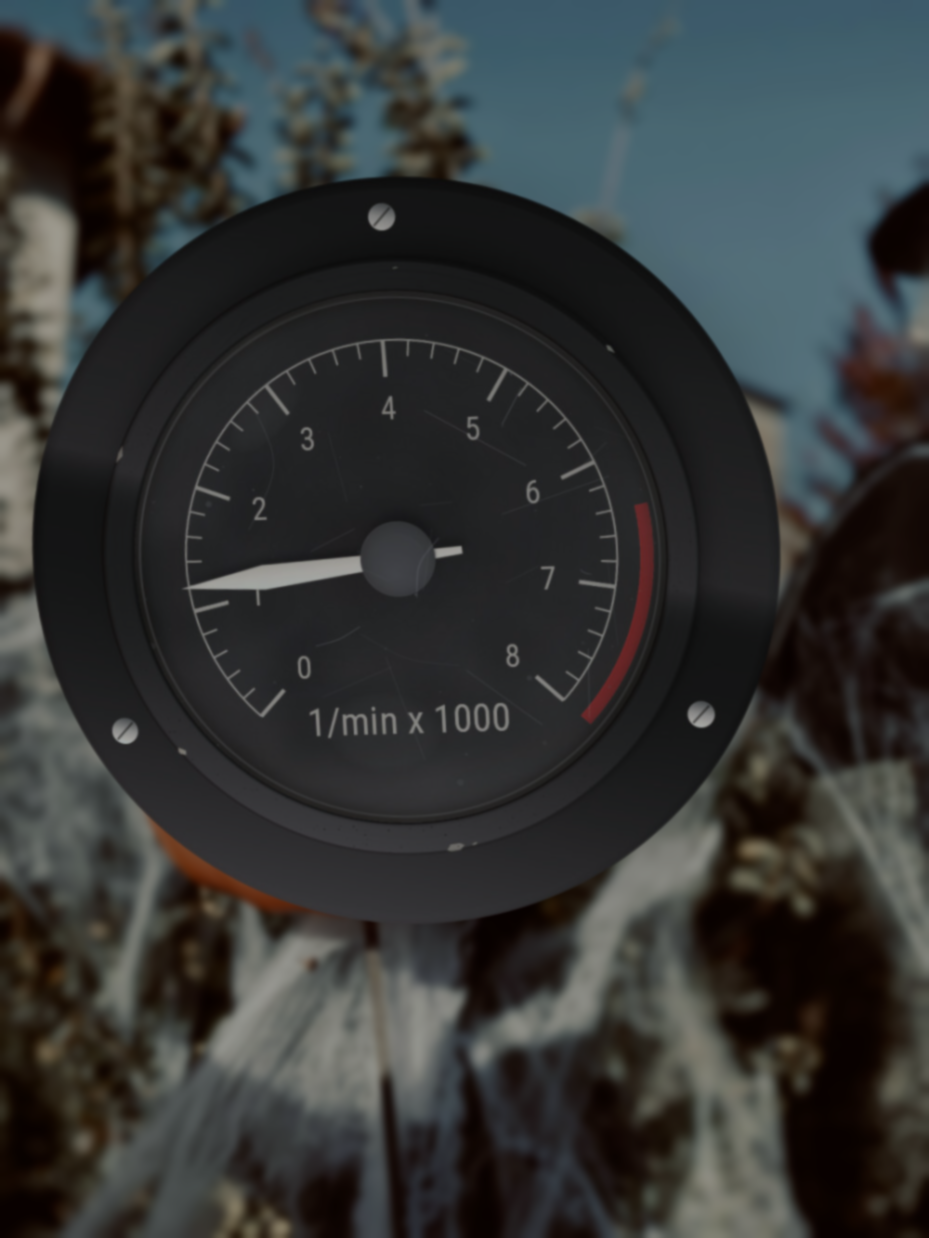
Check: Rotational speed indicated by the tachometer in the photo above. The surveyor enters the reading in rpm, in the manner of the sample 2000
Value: 1200
